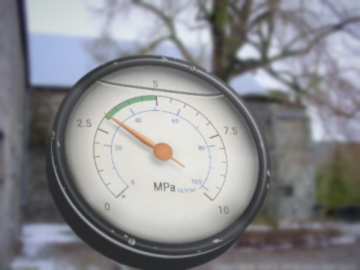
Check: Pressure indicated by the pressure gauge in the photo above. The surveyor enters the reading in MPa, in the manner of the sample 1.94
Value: 3
